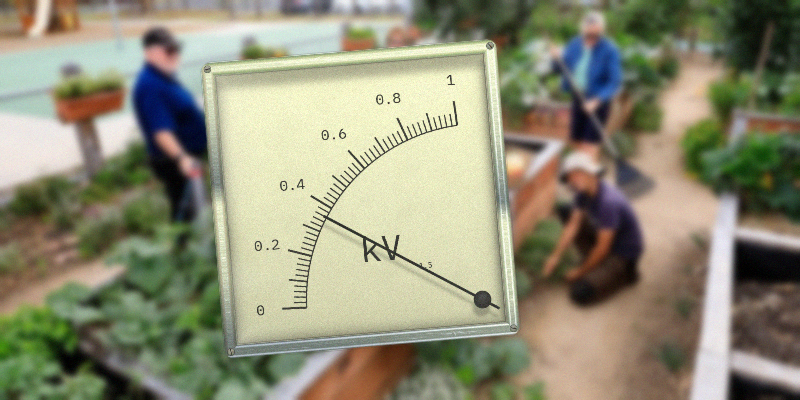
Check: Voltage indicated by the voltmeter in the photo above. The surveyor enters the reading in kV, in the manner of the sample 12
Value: 0.36
